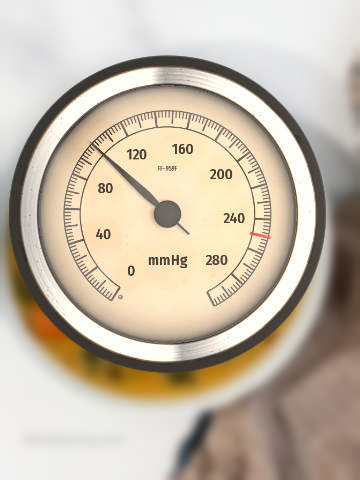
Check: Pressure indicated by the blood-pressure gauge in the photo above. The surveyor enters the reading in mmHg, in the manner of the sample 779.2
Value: 100
